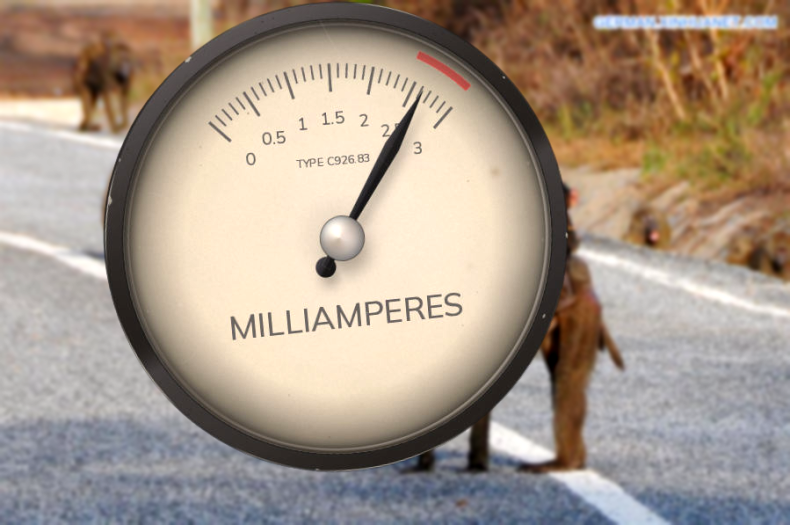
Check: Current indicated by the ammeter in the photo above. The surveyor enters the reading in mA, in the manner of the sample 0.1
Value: 2.6
